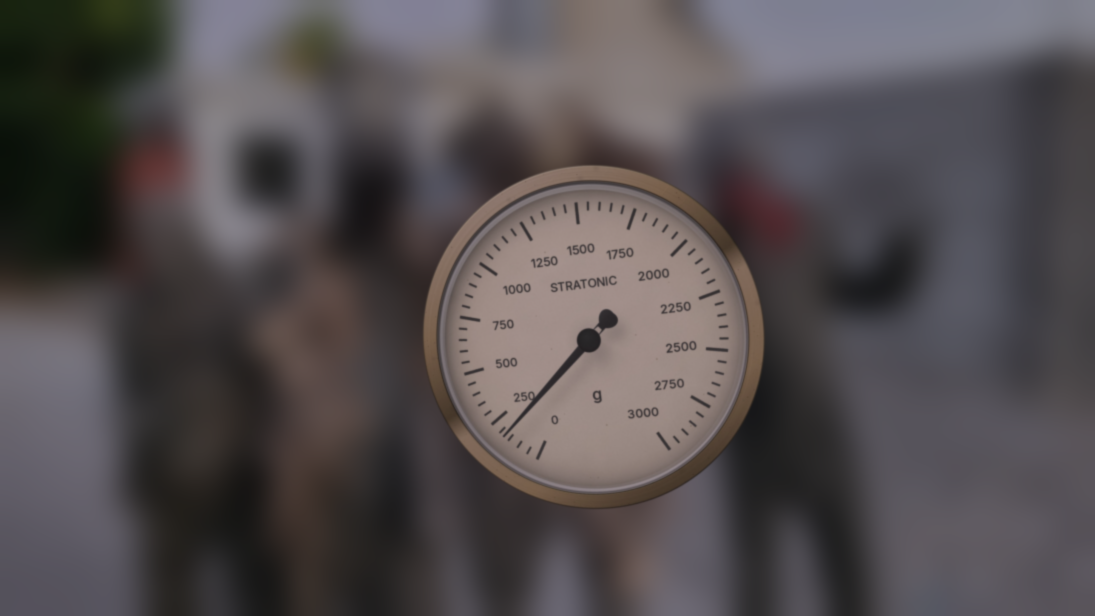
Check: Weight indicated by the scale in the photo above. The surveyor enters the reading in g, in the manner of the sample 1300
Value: 175
